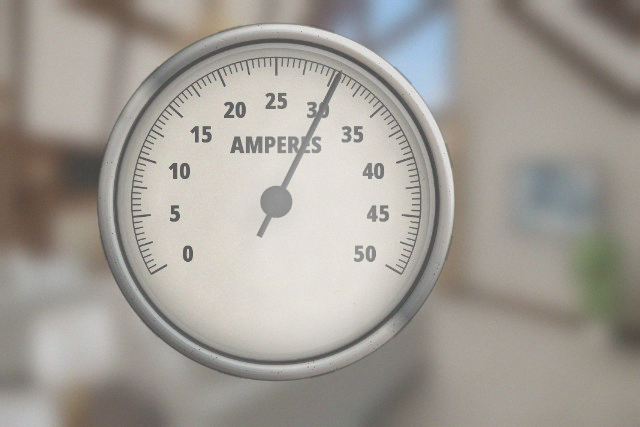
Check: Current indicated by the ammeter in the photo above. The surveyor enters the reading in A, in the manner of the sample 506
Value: 30.5
